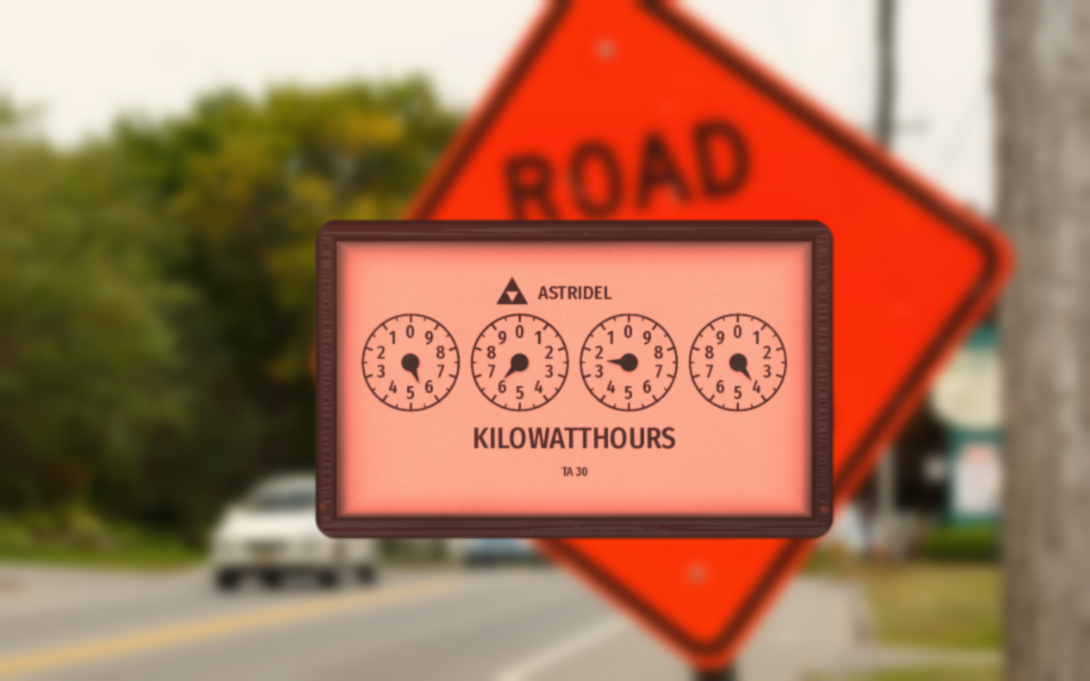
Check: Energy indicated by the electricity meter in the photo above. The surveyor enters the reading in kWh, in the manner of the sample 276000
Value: 5624
